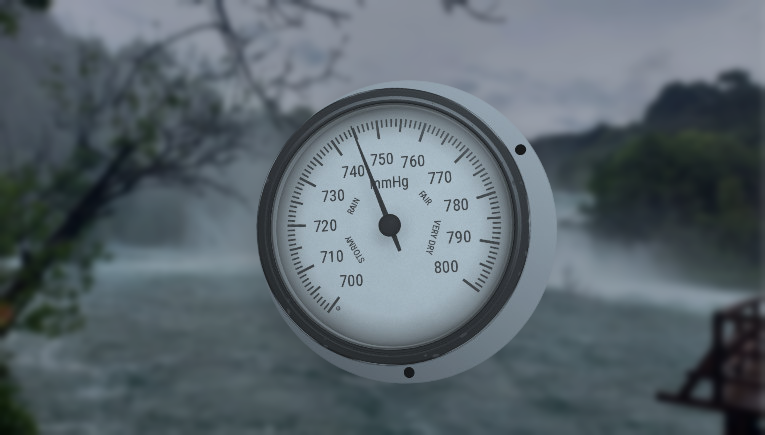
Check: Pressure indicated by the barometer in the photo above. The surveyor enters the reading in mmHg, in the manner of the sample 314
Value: 745
